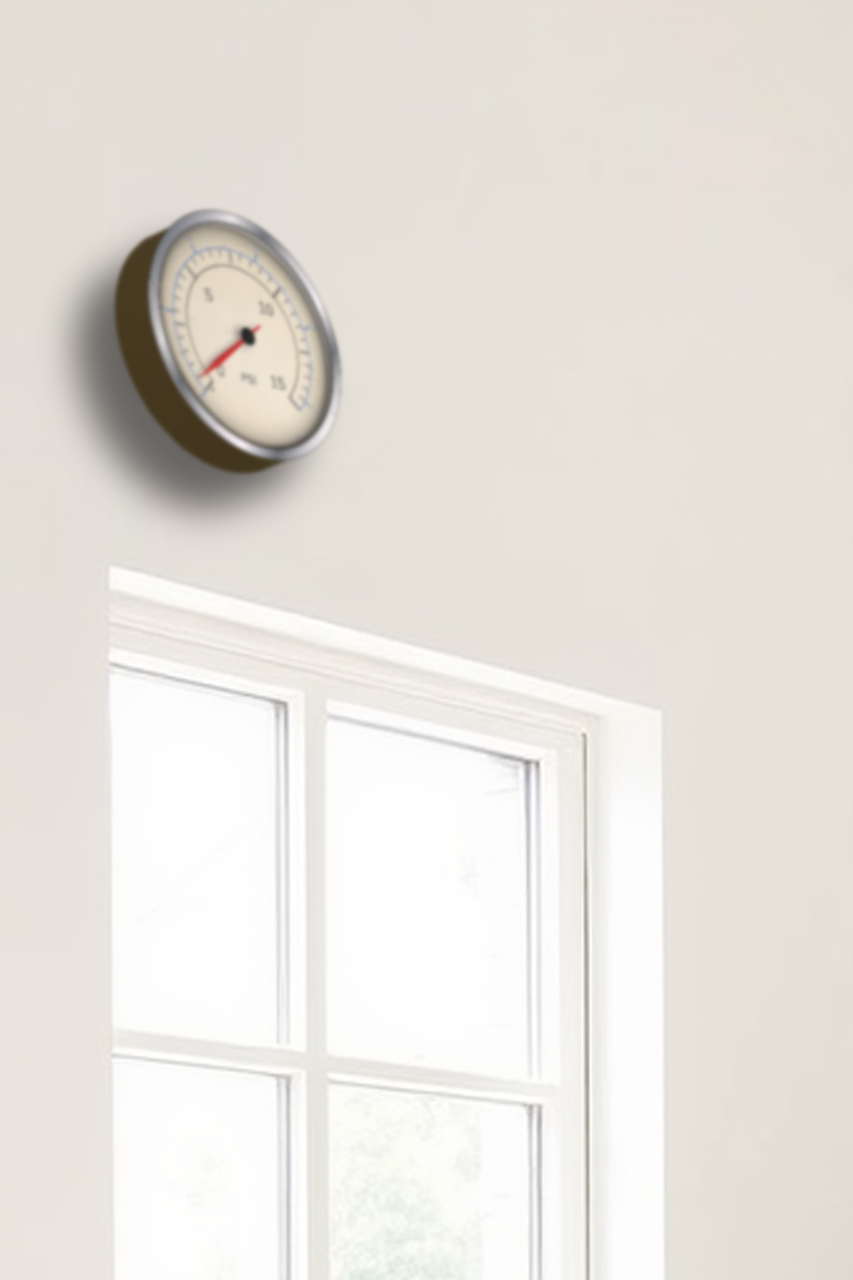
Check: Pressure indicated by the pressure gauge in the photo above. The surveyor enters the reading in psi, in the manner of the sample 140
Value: 0.5
